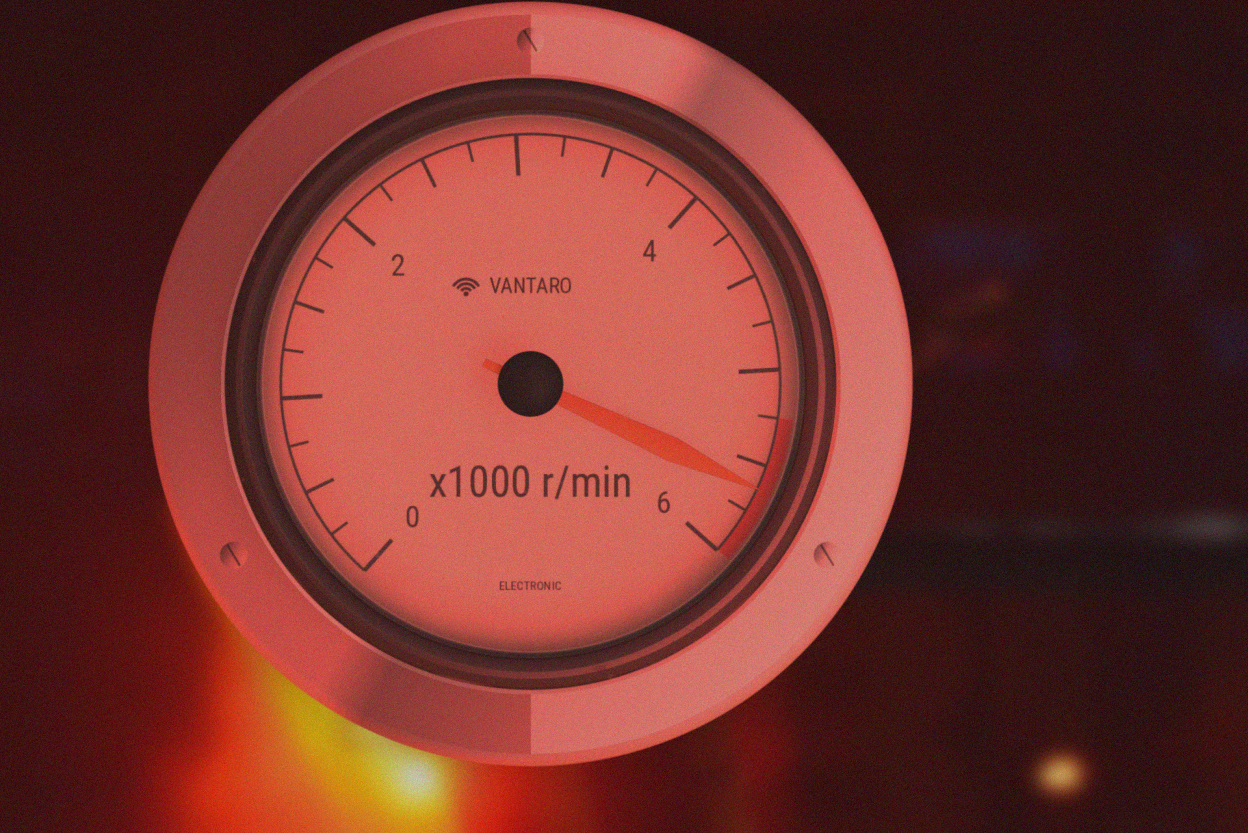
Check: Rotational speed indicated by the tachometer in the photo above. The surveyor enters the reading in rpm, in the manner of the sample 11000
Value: 5625
